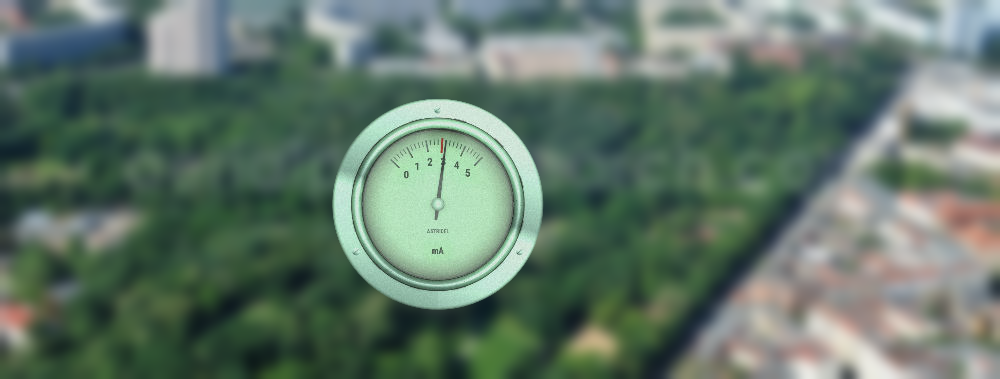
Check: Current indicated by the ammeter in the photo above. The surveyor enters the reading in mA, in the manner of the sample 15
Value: 3
